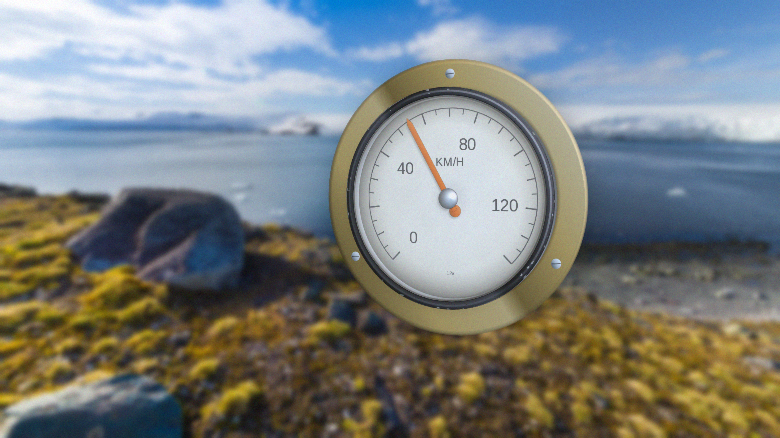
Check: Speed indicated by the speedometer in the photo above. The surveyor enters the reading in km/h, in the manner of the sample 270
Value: 55
